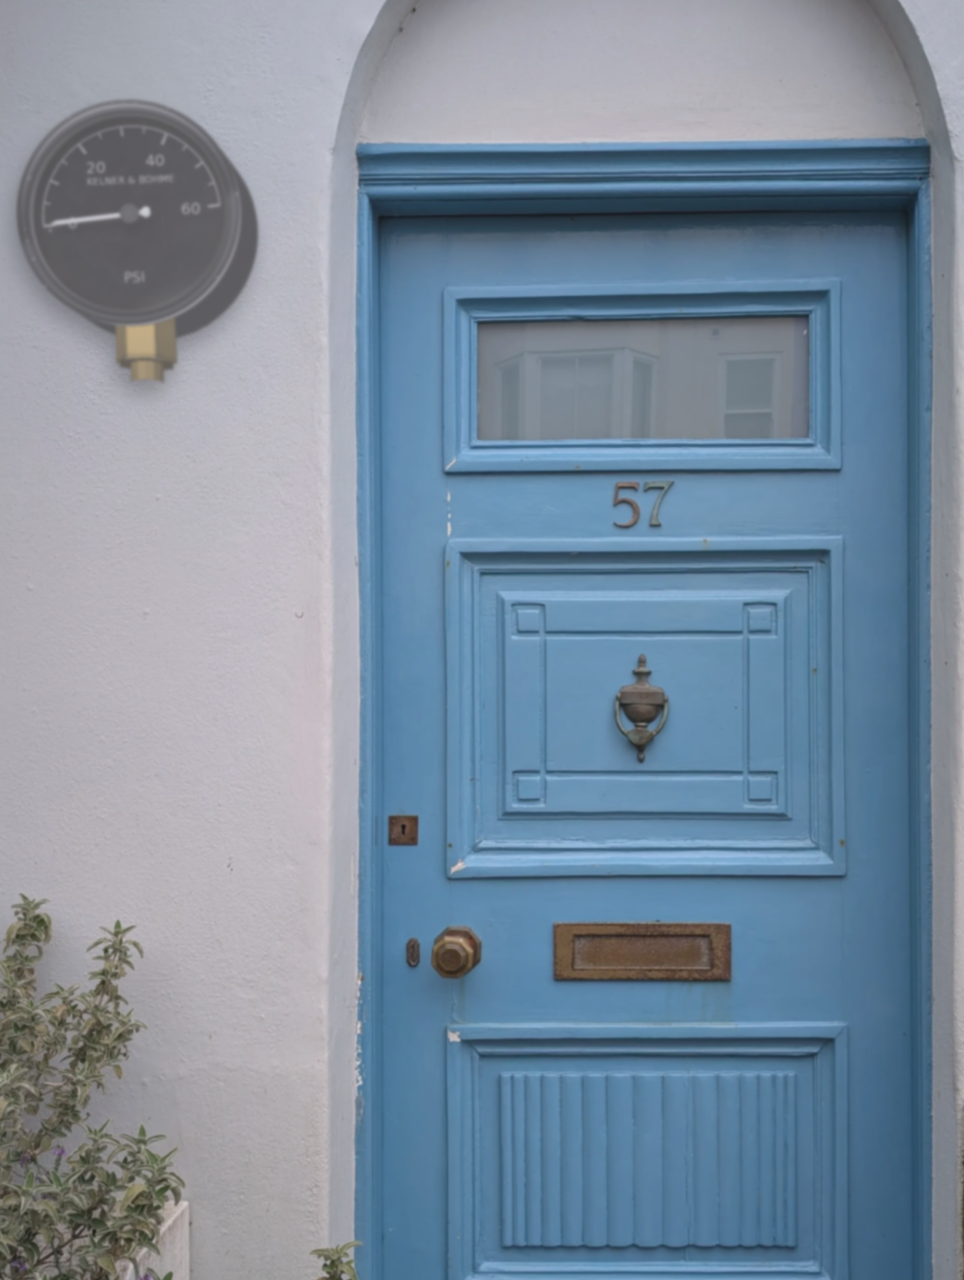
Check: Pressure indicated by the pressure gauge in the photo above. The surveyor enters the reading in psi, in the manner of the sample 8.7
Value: 0
